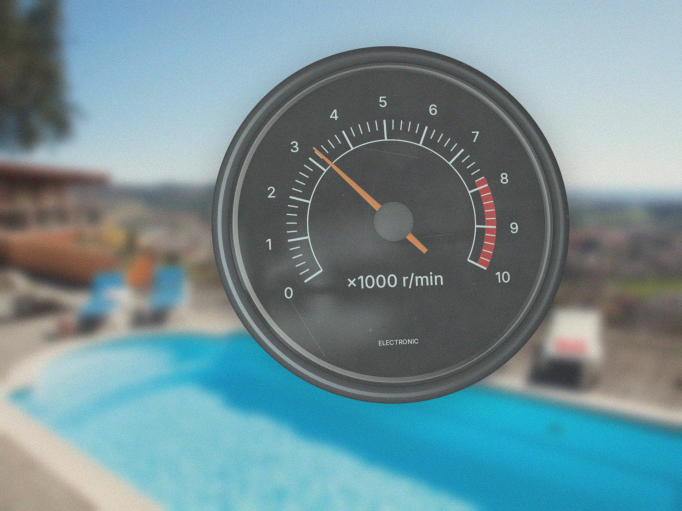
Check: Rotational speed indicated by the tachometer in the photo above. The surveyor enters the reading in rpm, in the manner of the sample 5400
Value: 3200
